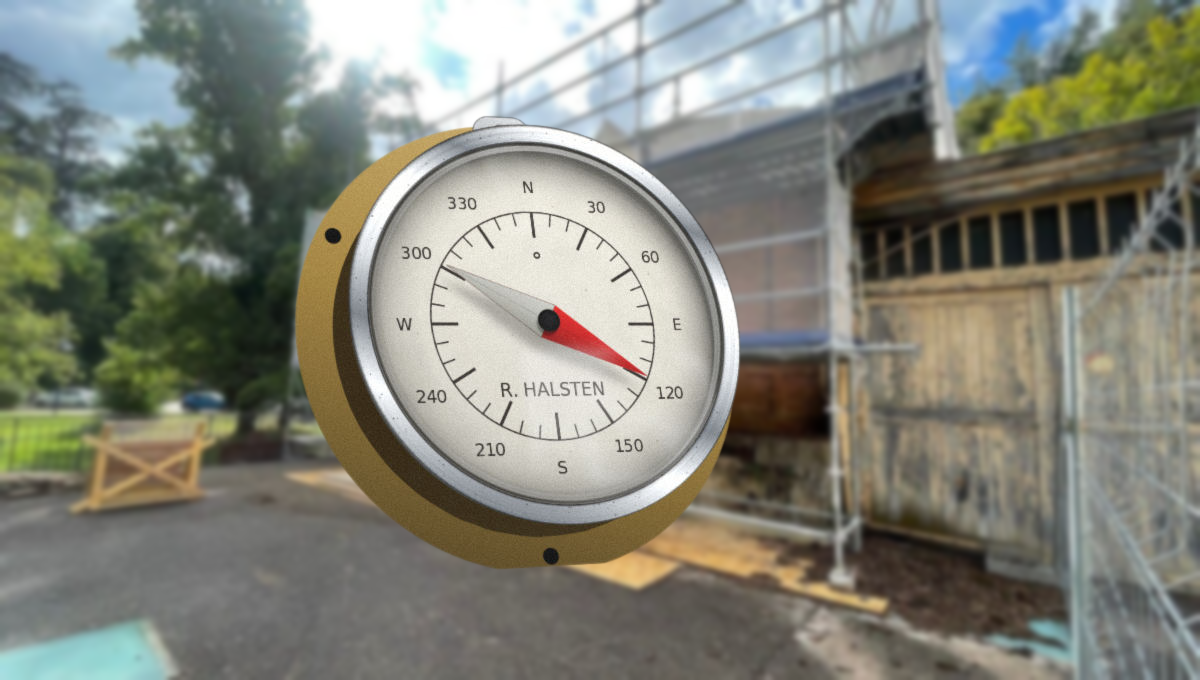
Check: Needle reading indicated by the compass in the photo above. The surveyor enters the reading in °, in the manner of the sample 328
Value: 120
